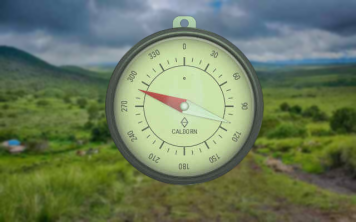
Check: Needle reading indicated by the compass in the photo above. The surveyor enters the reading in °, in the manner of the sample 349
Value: 290
